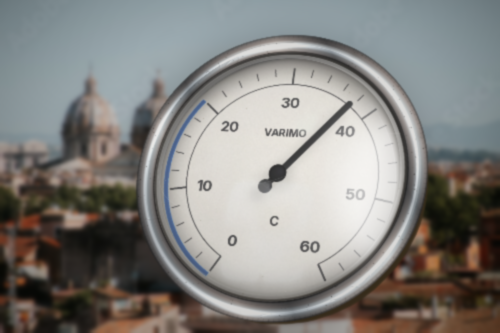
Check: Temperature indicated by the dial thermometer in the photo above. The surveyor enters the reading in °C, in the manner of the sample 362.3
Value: 38
